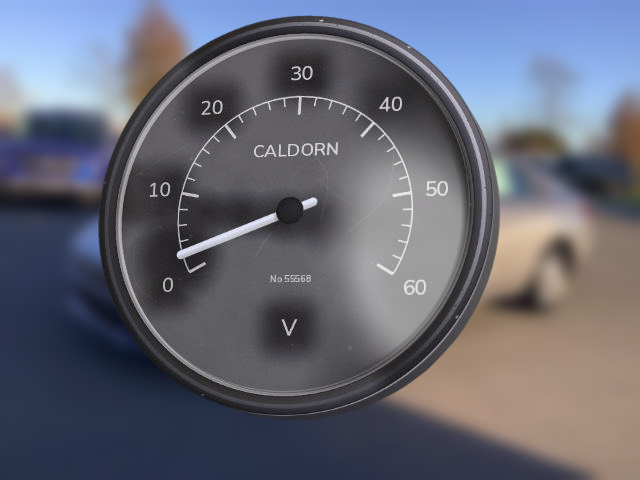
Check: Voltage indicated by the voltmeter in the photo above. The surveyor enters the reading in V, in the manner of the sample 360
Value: 2
